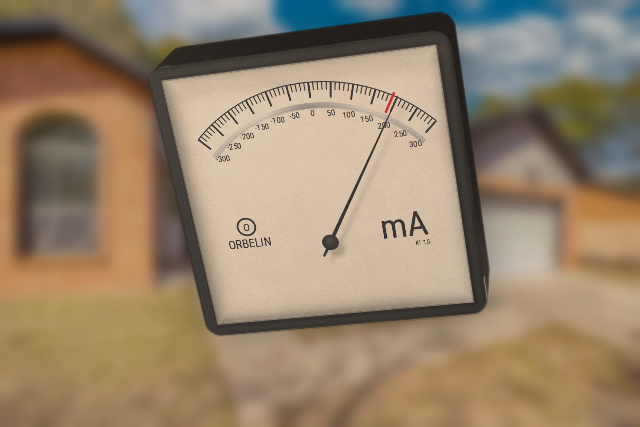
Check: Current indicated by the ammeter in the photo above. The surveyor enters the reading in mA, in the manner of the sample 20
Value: 200
